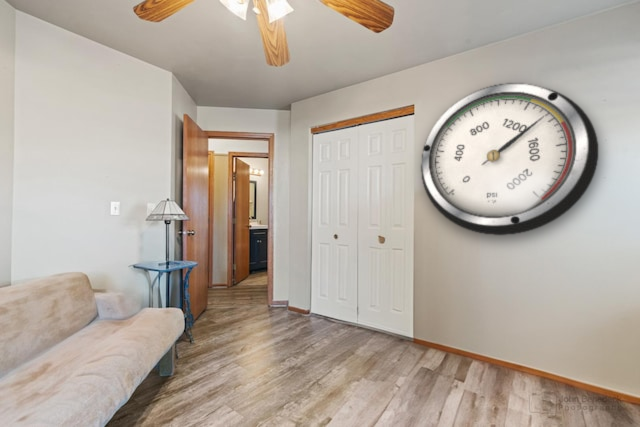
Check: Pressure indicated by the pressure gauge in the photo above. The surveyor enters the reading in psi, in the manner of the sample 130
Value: 1350
